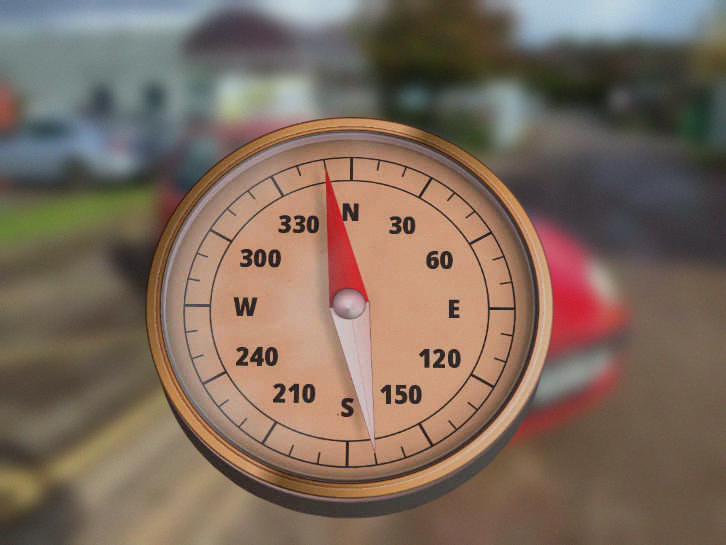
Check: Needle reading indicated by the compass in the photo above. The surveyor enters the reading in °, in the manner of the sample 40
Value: 350
